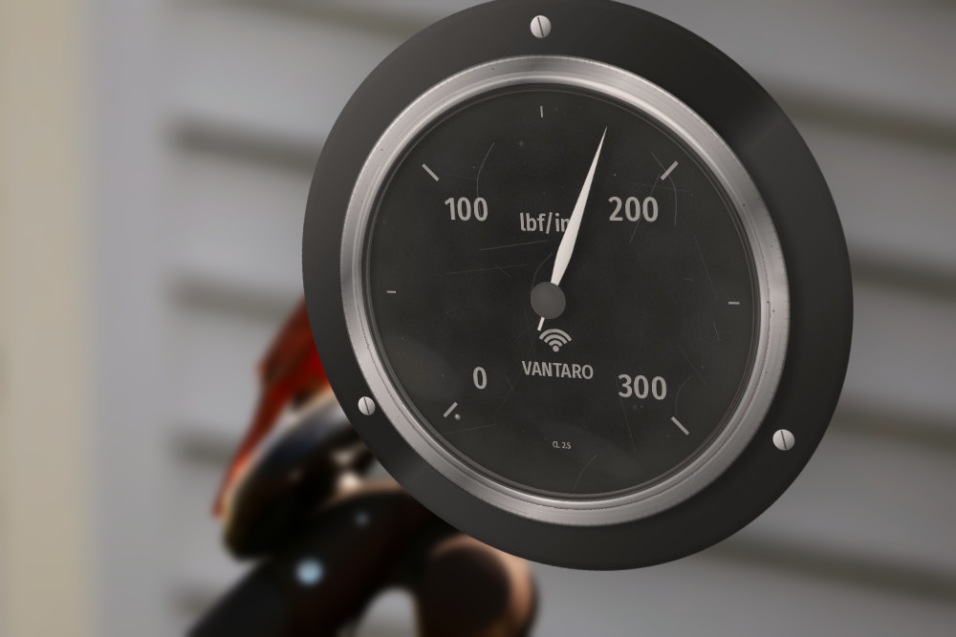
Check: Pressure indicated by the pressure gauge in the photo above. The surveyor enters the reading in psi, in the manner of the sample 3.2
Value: 175
